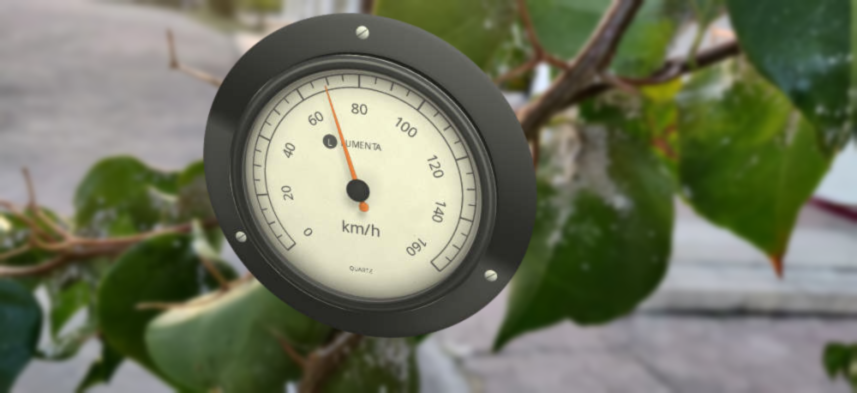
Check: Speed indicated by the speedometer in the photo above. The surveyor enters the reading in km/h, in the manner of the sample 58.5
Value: 70
